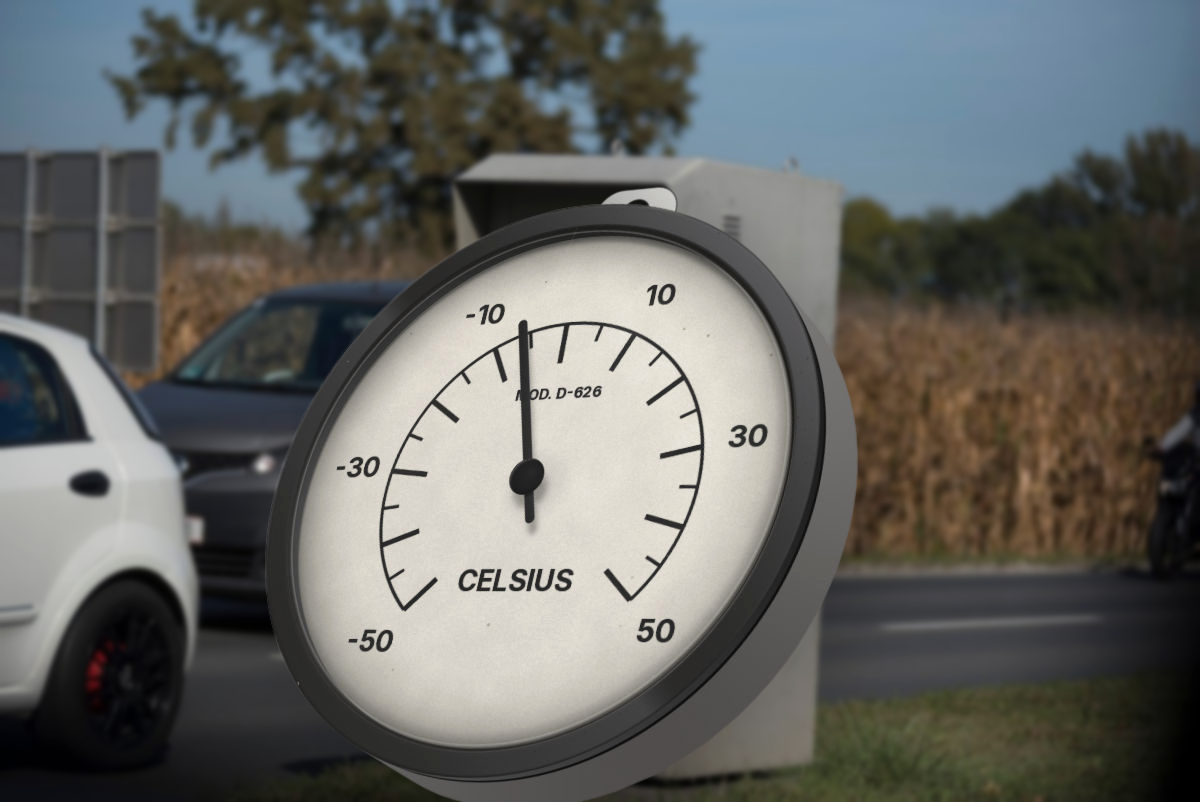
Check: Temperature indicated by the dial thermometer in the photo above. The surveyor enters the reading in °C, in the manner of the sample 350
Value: -5
